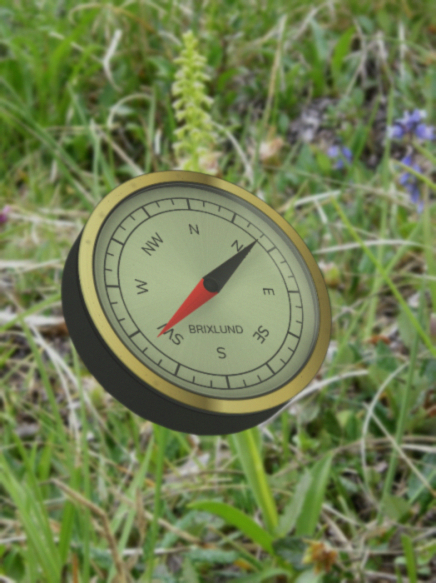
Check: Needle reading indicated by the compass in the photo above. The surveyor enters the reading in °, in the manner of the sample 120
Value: 230
